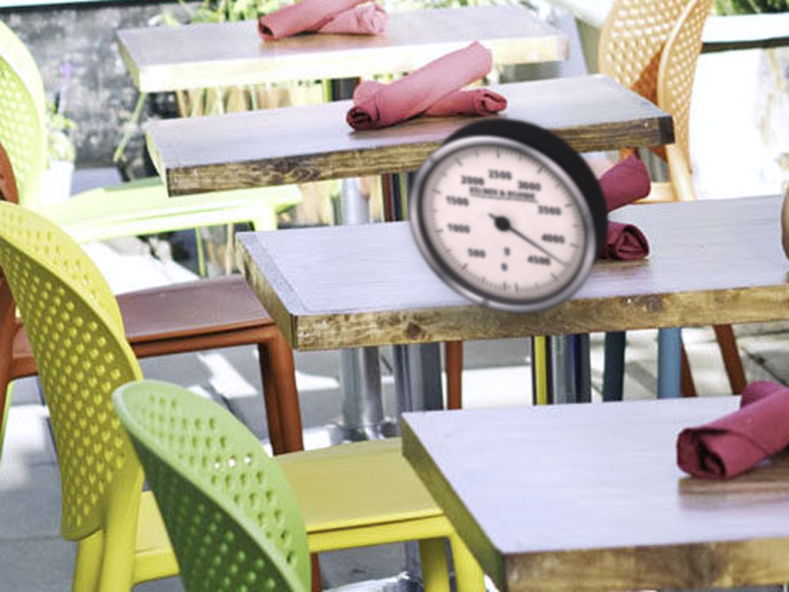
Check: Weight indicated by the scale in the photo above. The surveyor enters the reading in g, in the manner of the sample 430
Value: 4250
